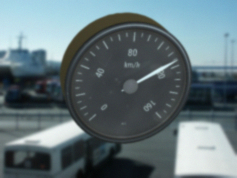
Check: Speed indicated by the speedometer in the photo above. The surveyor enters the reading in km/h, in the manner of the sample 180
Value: 115
